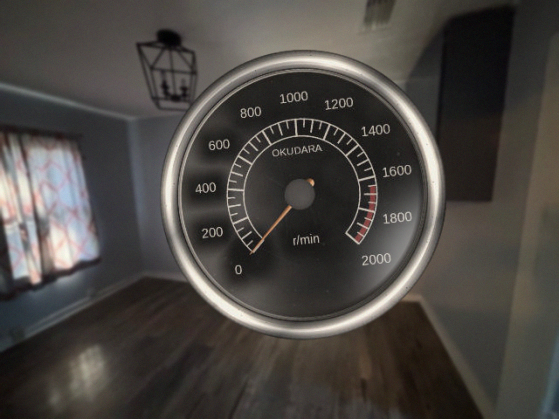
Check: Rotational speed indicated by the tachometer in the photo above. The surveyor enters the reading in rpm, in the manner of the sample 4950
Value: 0
